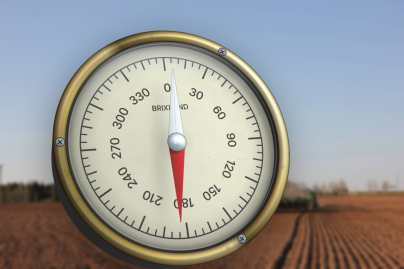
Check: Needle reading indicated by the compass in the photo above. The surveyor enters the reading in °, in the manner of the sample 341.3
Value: 185
